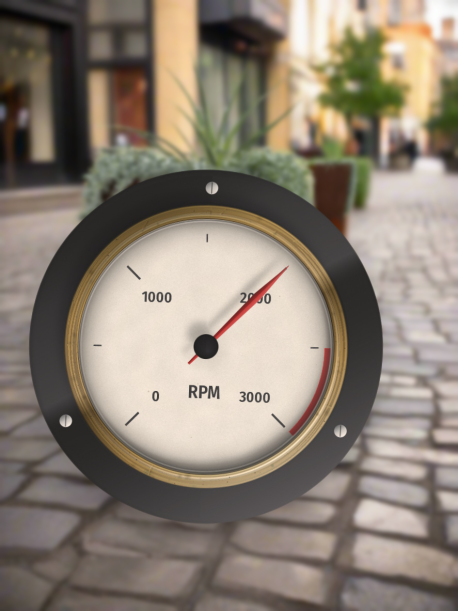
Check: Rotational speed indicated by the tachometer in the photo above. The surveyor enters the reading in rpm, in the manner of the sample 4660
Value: 2000
